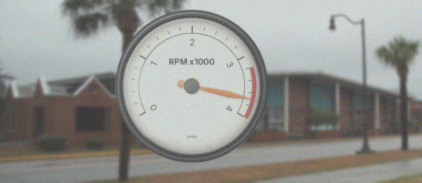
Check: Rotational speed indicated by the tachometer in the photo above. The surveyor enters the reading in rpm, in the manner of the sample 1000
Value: 3700
